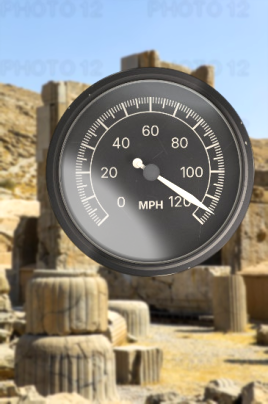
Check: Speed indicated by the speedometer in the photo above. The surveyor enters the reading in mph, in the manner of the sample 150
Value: 115
